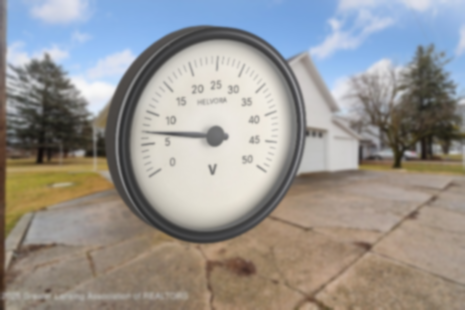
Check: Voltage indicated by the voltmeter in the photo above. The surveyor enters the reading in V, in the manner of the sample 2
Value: 7
